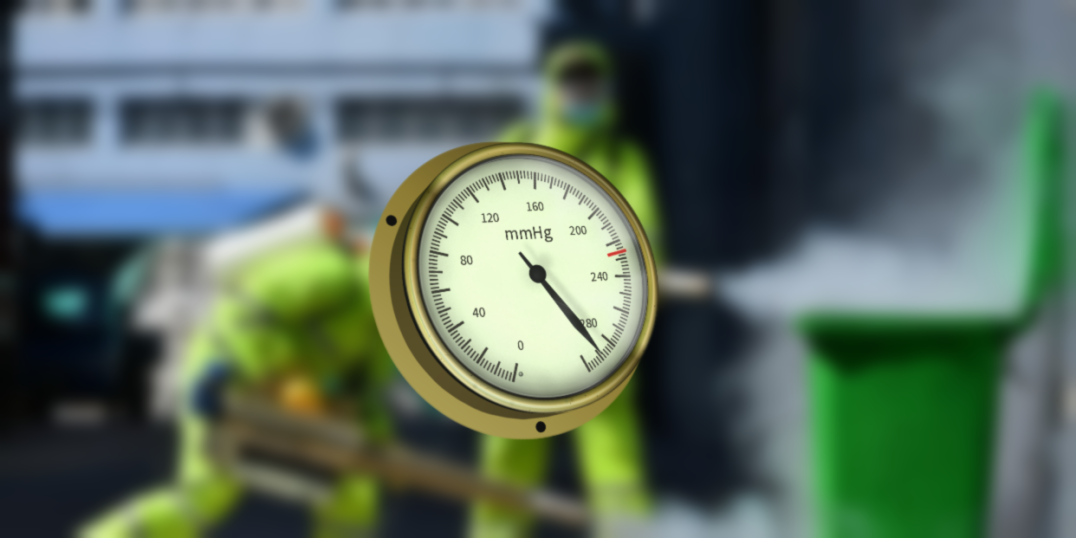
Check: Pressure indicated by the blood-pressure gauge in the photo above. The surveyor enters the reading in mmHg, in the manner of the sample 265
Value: 290
